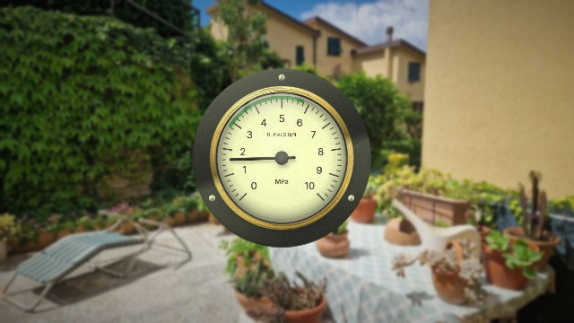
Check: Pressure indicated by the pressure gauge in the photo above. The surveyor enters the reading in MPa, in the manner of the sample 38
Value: 1.6
